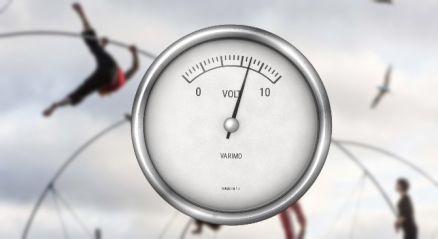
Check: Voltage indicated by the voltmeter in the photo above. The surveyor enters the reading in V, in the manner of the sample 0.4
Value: 6.8
